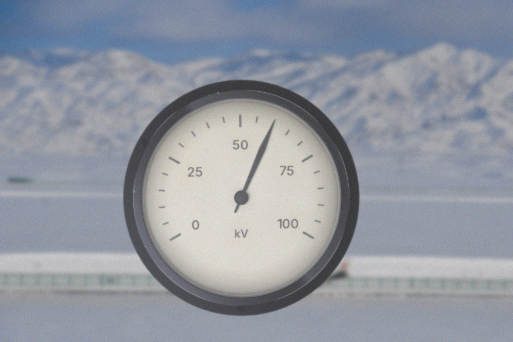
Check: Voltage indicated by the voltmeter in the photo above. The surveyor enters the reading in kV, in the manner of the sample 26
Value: 60
